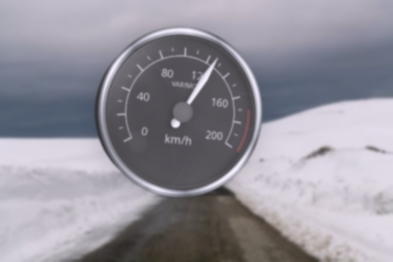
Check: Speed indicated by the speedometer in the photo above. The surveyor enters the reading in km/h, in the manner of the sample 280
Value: 125
